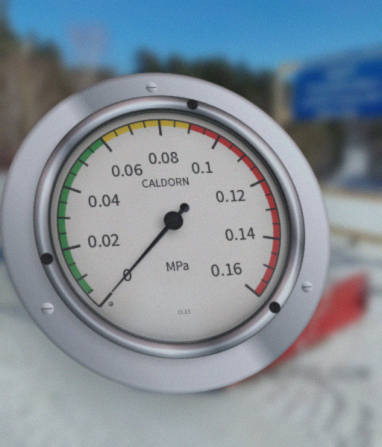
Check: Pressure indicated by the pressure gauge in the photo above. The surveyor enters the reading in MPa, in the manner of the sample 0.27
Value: 0
